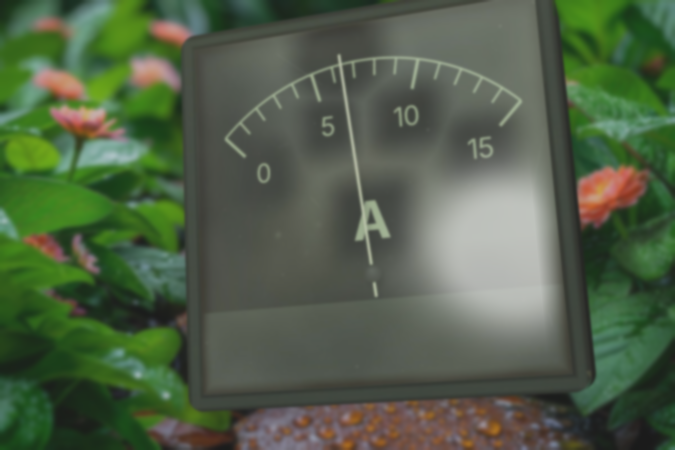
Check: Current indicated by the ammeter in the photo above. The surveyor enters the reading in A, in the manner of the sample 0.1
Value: 6.5
